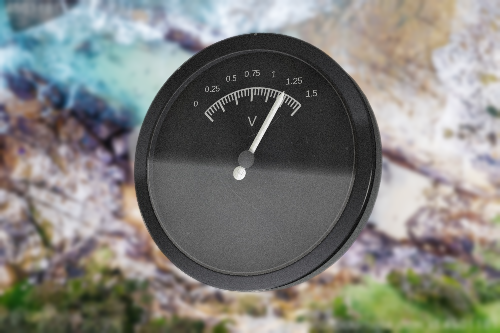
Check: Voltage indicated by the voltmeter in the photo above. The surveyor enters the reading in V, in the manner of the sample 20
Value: 1.25
